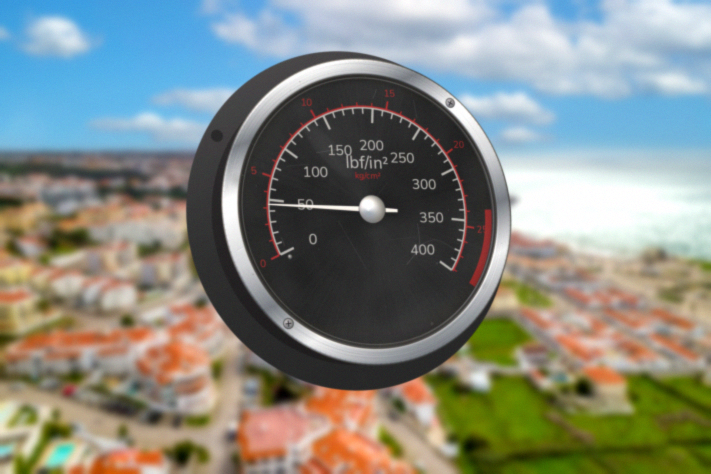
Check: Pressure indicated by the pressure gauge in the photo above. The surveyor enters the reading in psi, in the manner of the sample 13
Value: 45
